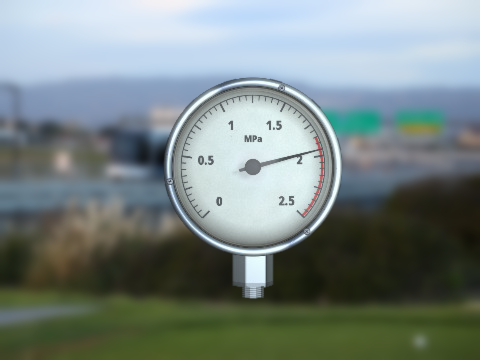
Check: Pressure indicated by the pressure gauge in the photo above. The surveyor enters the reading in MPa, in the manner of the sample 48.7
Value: 1.95
